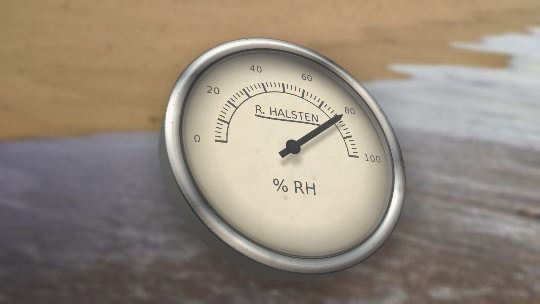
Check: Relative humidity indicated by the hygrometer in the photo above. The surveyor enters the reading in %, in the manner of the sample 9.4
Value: 80
